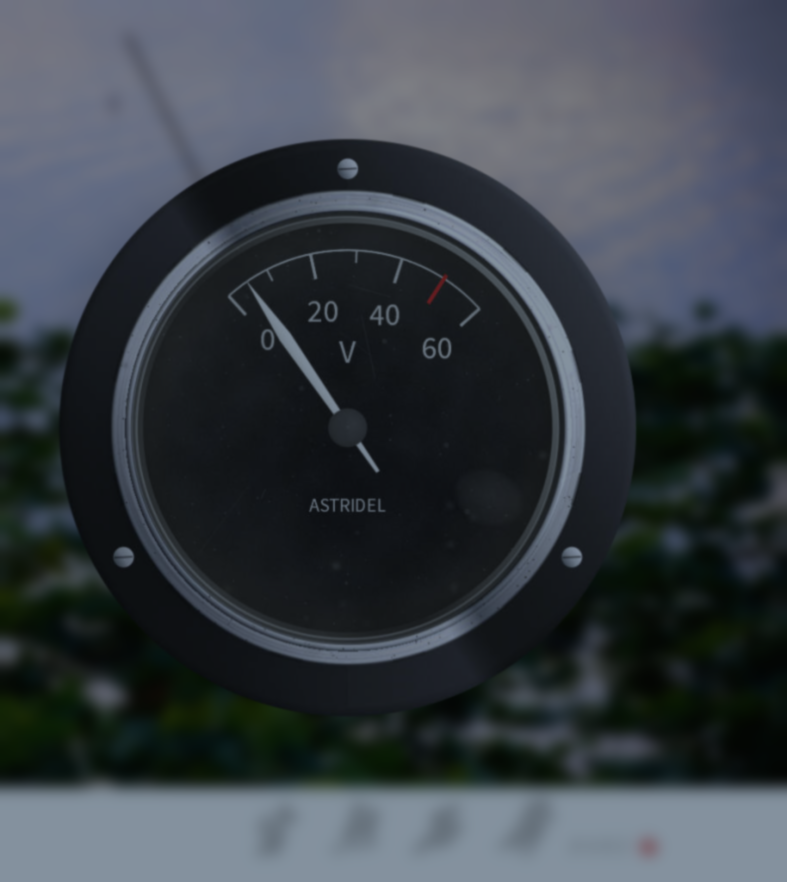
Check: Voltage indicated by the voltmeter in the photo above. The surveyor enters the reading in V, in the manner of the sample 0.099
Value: 5
